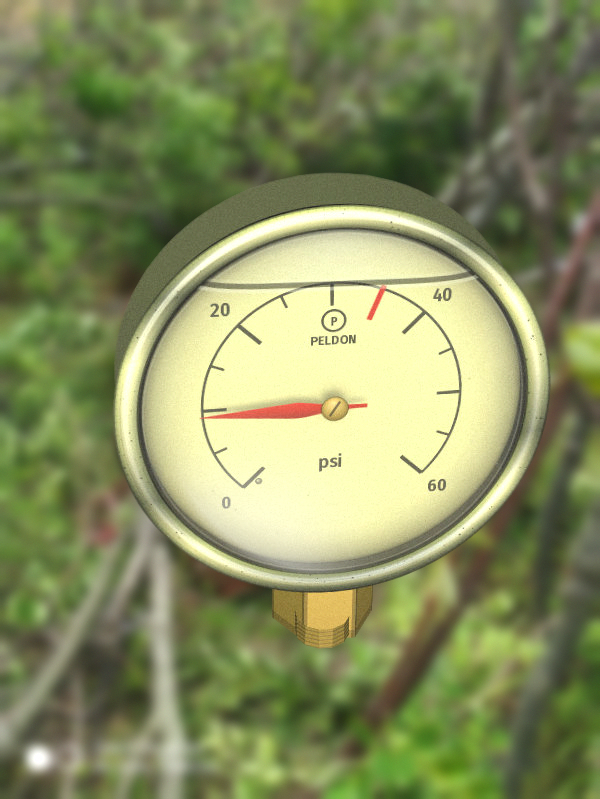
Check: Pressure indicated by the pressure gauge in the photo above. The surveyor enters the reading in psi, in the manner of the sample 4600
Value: 10
